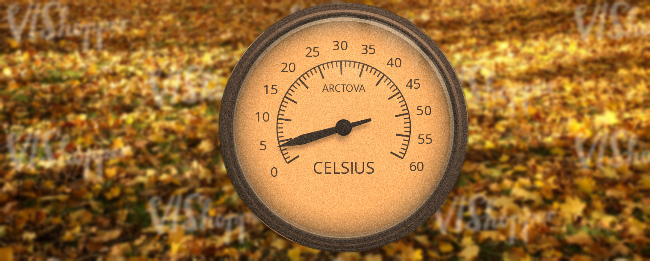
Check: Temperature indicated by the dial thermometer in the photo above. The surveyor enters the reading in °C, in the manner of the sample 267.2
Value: 4
